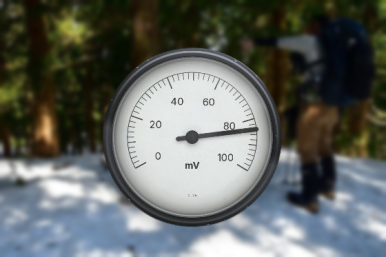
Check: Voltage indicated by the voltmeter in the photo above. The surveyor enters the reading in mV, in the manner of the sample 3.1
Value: 84
